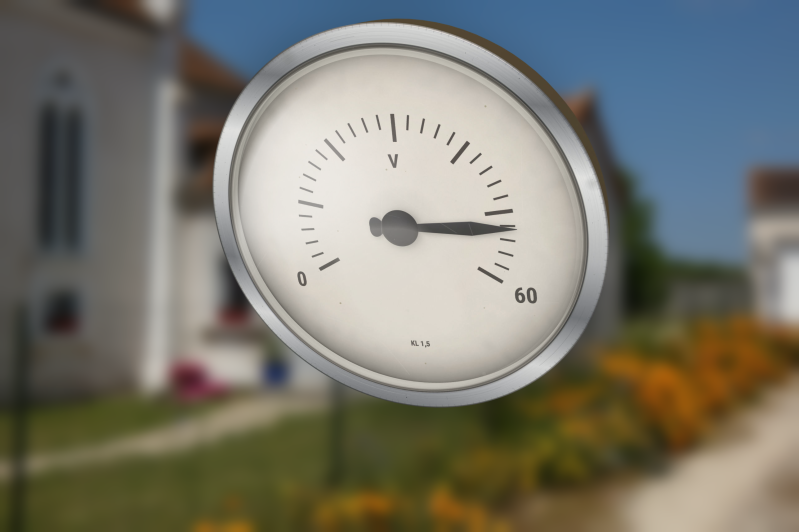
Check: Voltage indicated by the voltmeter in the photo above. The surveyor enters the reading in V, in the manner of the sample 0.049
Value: 52
